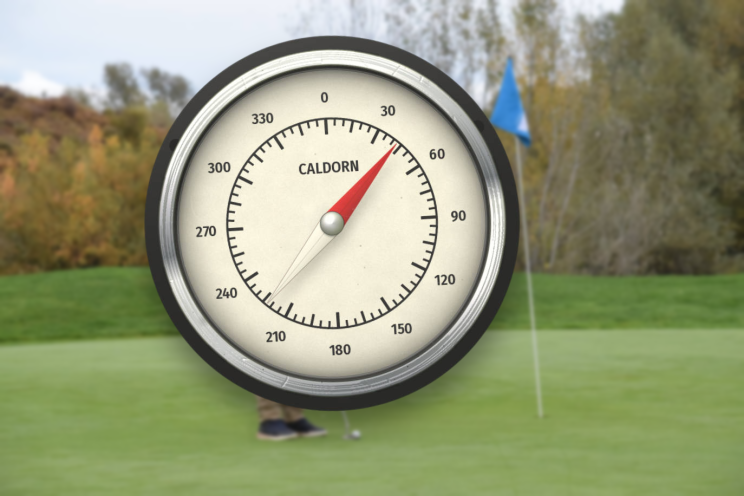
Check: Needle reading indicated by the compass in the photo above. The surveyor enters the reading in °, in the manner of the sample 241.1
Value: 42.5
